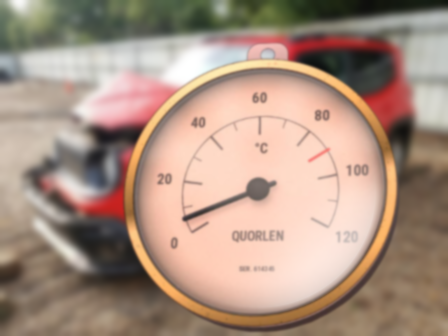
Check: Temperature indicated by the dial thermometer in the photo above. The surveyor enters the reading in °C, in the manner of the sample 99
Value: 5
